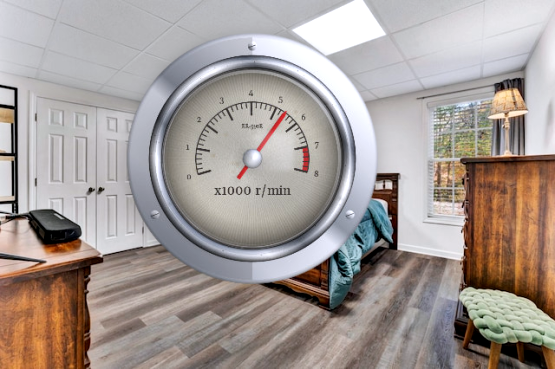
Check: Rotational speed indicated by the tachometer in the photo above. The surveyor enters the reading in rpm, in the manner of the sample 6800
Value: 5400
